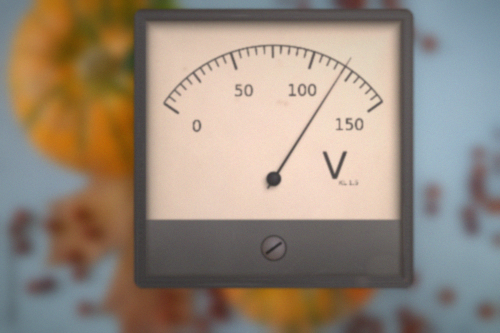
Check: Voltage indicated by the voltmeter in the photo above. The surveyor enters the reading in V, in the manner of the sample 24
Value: 120
